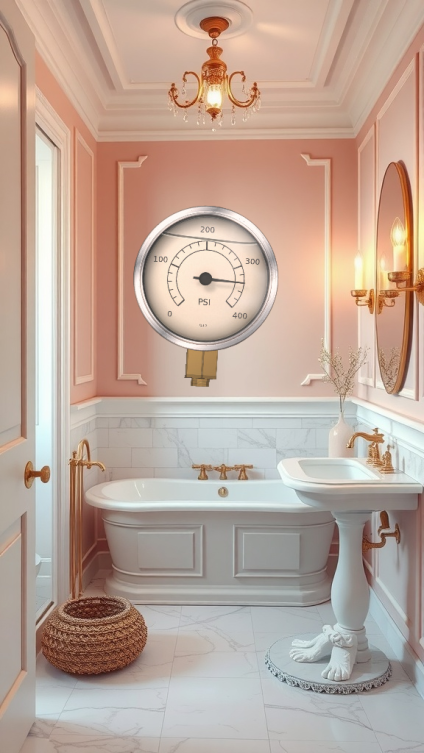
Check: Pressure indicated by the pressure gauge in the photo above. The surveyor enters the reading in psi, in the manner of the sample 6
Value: 340
